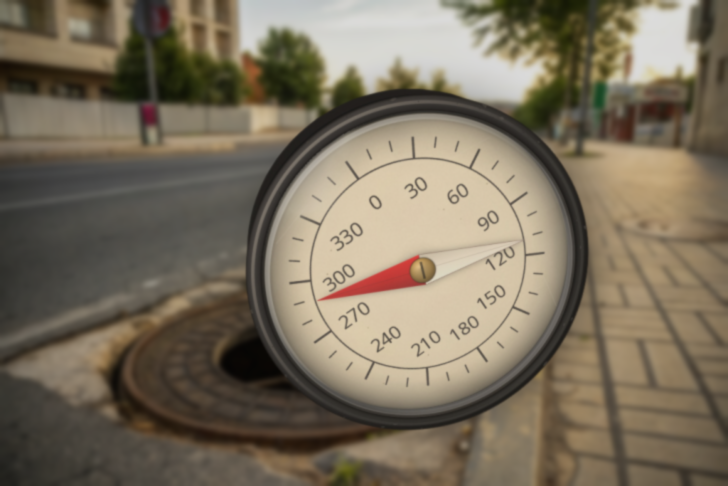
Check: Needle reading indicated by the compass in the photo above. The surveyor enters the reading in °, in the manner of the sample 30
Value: 290
